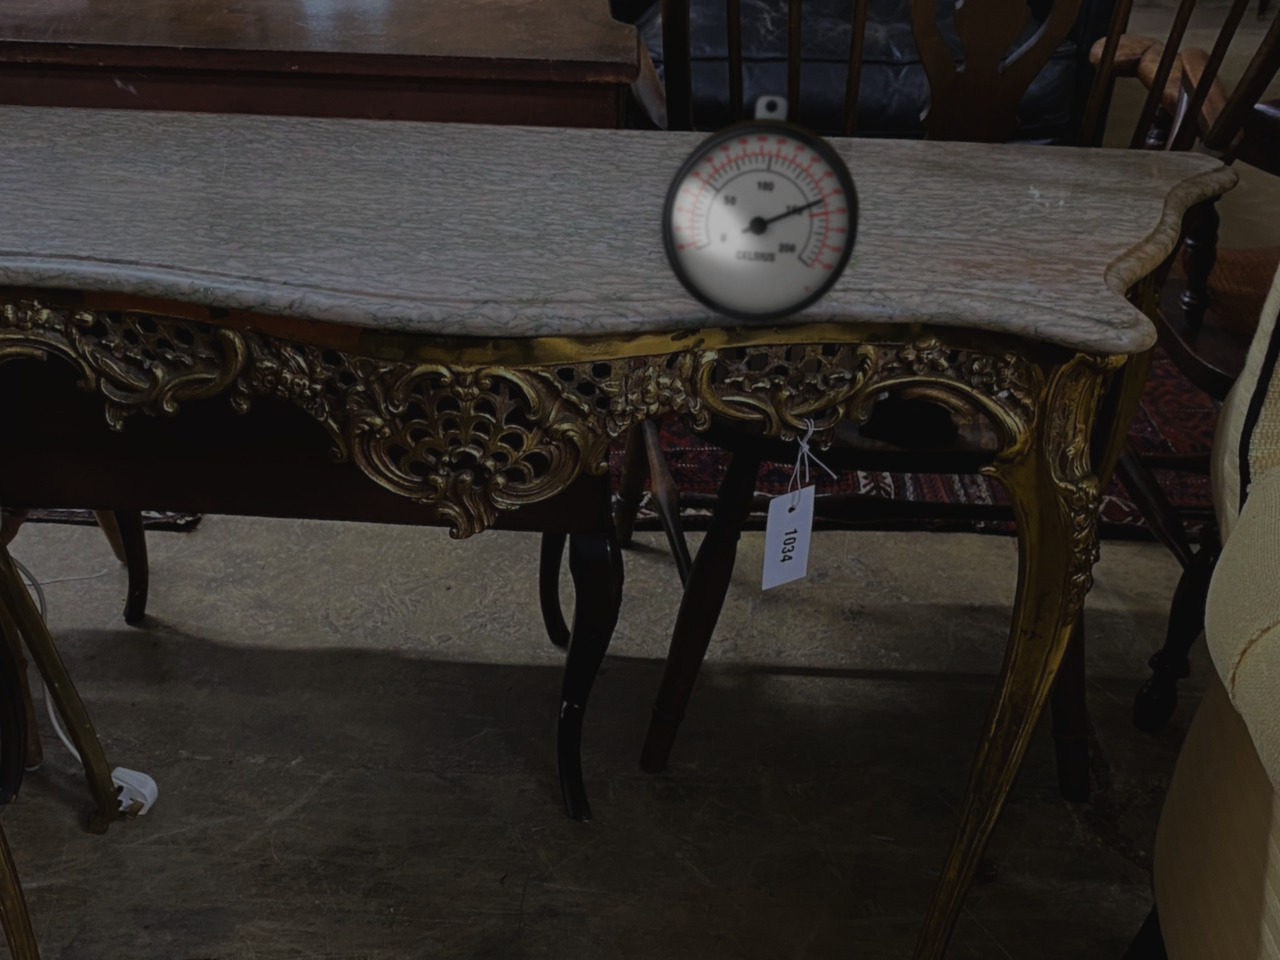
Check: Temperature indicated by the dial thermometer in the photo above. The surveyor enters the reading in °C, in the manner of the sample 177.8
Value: 150
